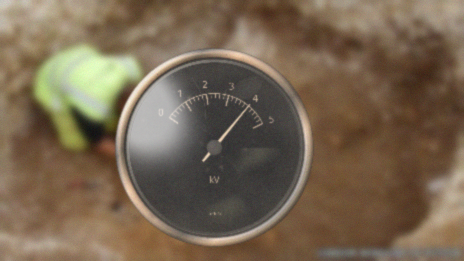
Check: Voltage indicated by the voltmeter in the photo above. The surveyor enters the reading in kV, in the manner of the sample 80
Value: 4
